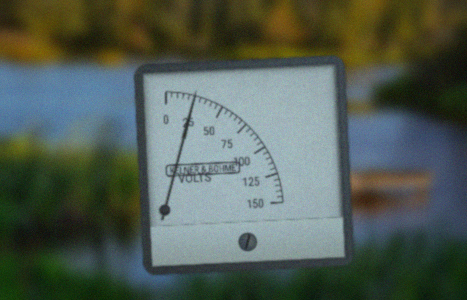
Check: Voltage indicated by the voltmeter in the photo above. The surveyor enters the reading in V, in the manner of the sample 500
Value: 25
